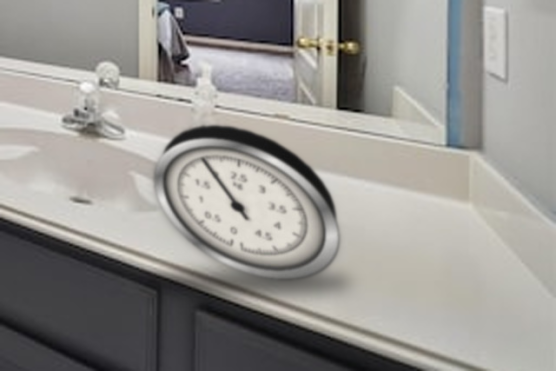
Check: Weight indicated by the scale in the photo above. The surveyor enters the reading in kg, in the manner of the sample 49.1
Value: 2
